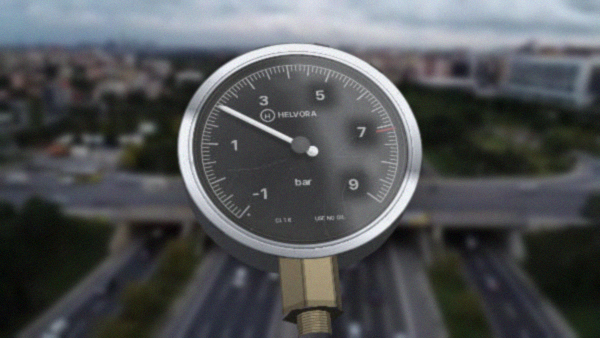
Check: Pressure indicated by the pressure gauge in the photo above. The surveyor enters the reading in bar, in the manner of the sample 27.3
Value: 2
